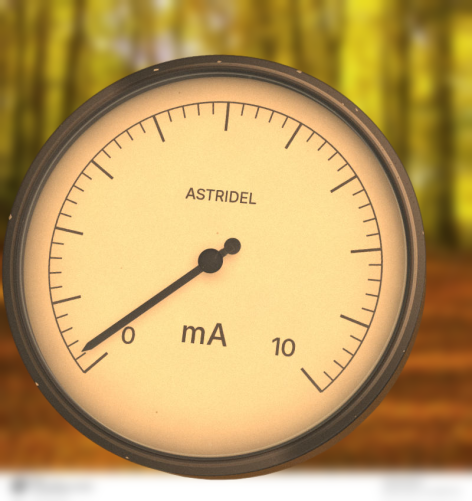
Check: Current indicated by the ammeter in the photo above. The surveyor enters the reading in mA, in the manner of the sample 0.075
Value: 0.2
